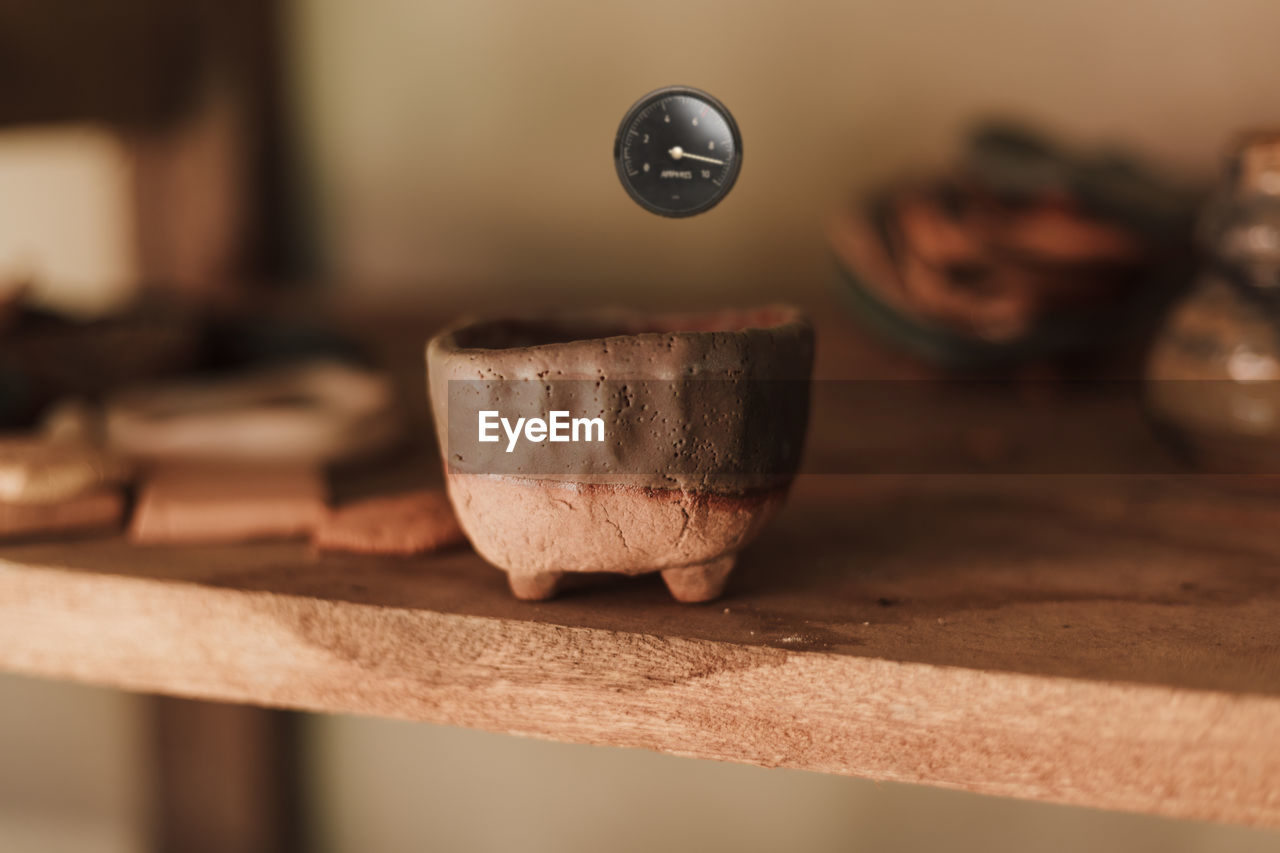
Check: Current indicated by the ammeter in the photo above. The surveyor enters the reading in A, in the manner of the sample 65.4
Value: 9
